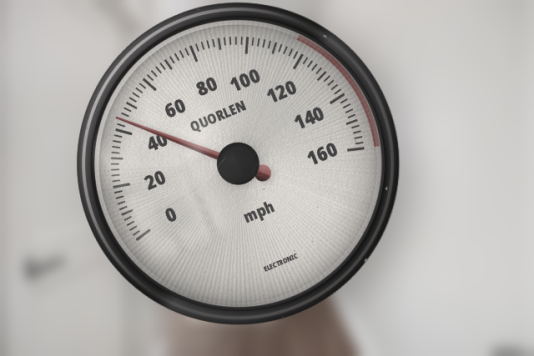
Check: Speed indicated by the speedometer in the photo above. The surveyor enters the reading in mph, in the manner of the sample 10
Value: 44
